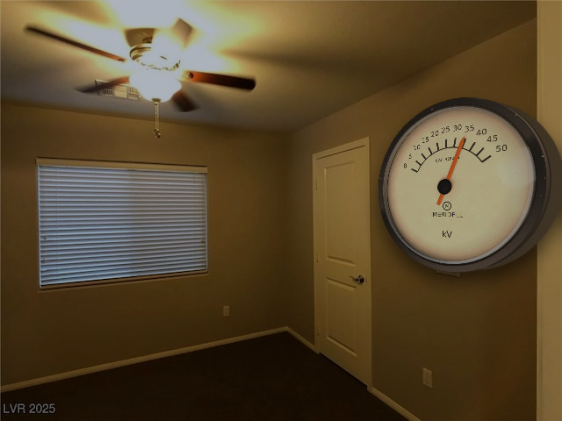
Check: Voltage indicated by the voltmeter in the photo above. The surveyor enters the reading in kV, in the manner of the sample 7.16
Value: 35
